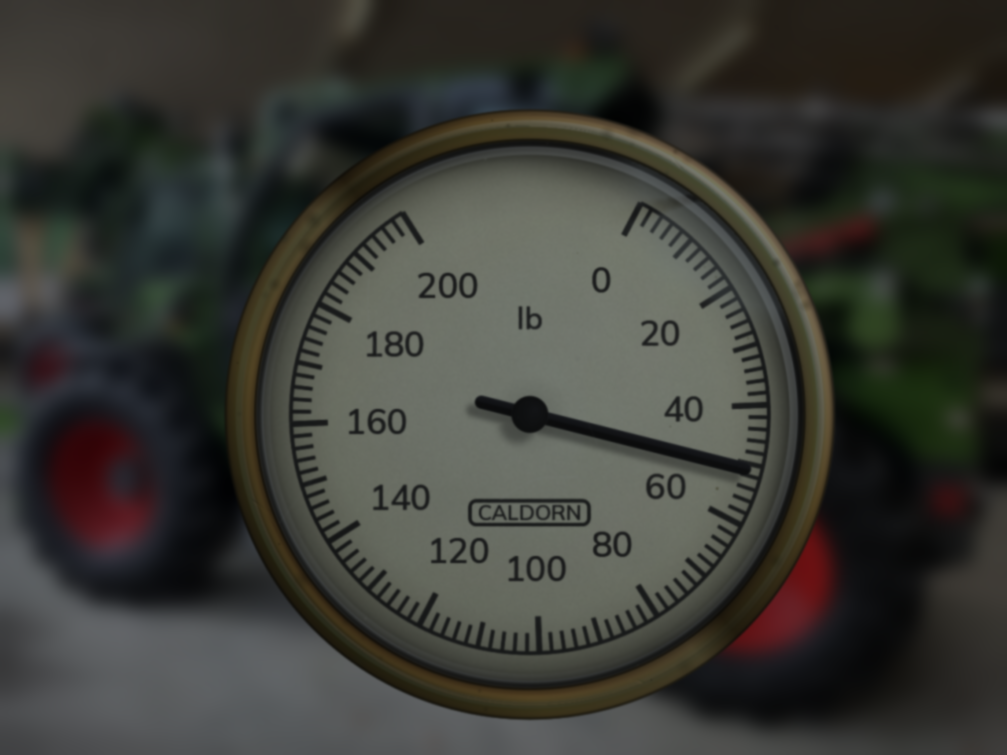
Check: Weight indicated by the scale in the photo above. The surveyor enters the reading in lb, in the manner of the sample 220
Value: 51
